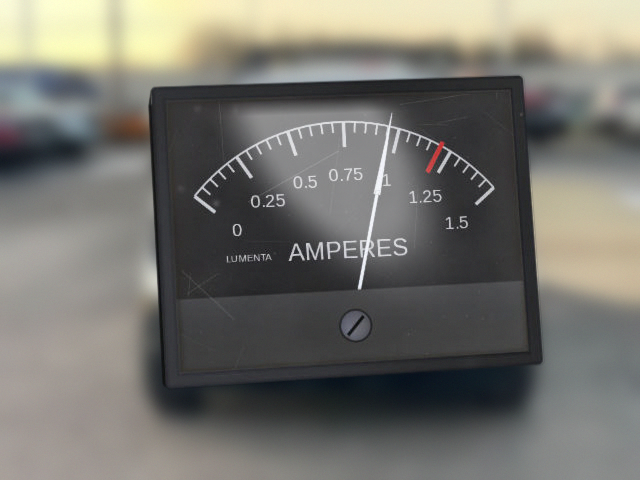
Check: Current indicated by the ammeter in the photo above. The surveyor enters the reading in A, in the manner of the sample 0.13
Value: 0.95
